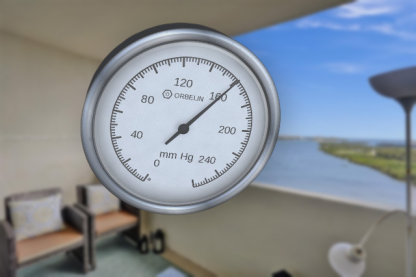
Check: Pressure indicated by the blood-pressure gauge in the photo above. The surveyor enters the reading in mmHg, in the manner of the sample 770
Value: 160
